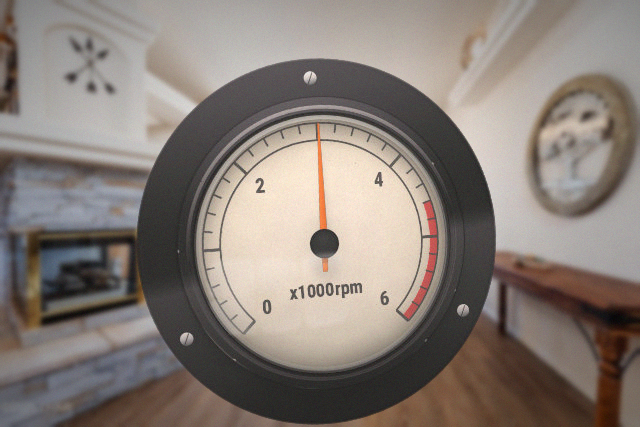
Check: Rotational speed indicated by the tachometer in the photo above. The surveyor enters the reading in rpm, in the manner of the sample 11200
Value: 3000
